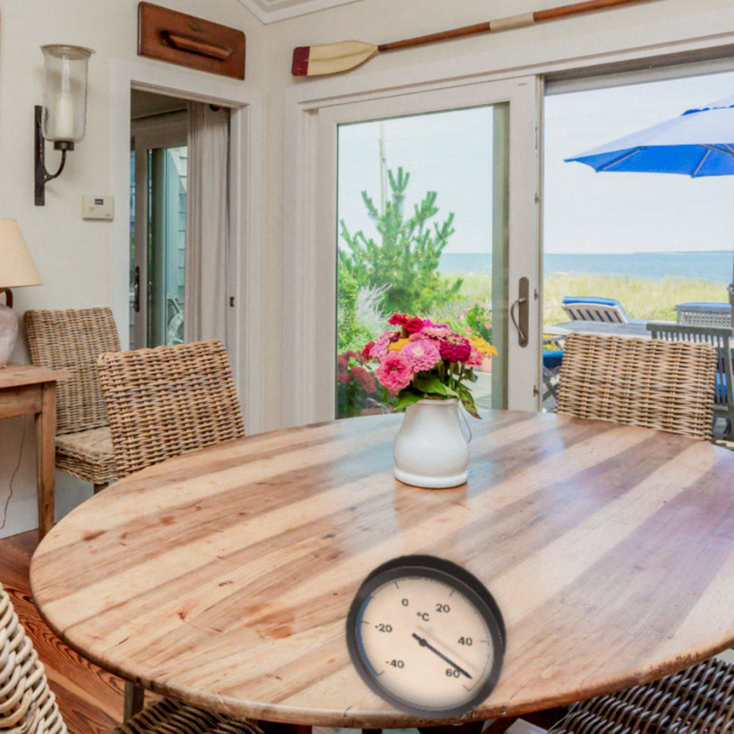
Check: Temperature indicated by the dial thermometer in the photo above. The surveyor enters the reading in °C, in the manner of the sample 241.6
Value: 55
